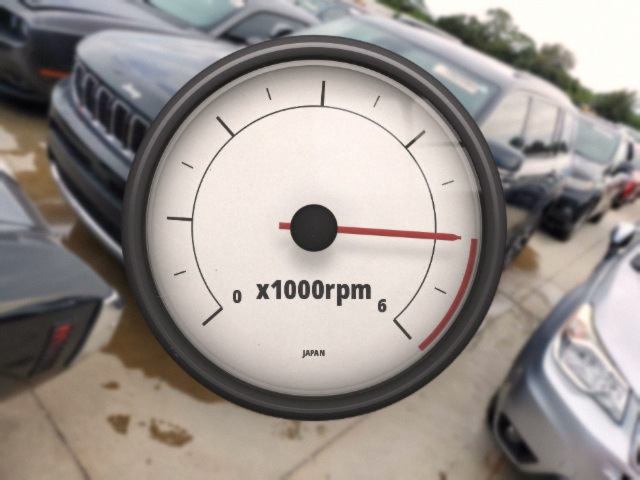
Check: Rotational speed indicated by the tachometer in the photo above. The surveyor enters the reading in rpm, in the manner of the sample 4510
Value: 5000
